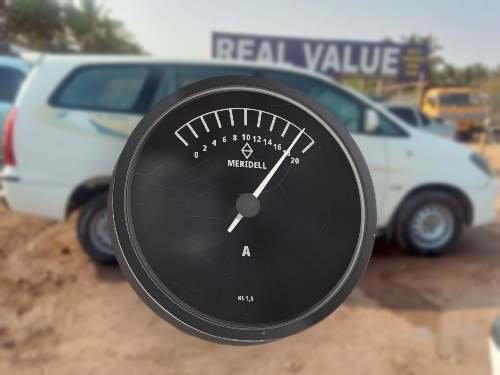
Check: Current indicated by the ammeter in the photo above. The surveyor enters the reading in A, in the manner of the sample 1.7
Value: 18
